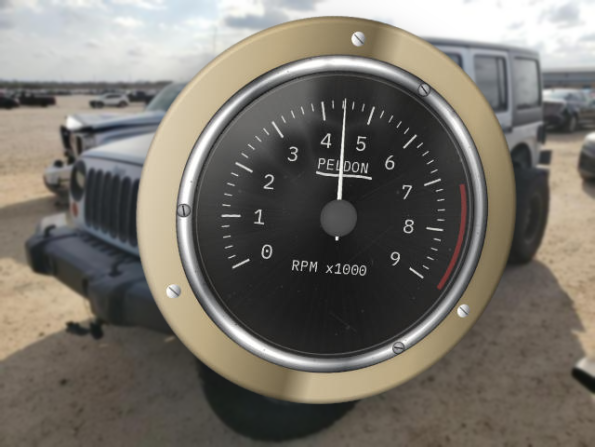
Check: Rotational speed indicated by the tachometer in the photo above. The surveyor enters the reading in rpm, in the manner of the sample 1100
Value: 4400
